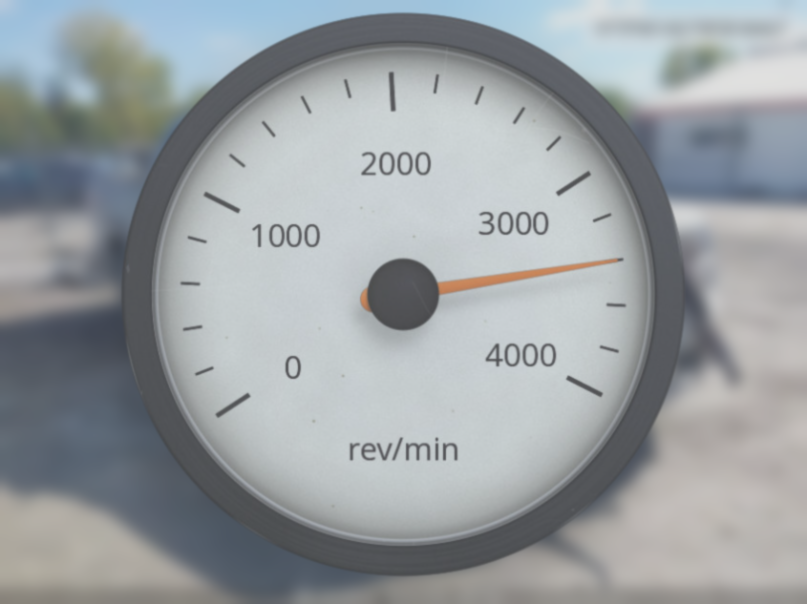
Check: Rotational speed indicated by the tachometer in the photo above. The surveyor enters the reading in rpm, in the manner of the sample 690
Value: 3400
